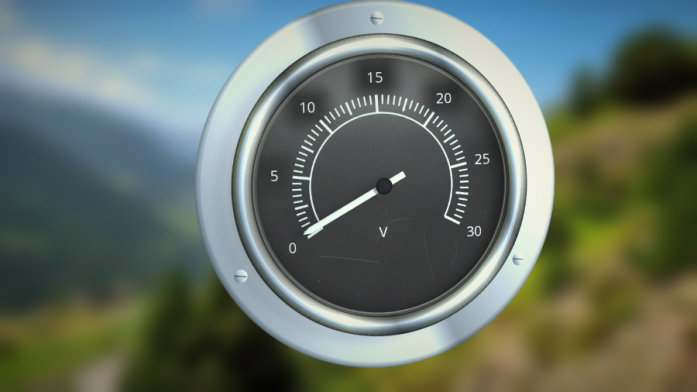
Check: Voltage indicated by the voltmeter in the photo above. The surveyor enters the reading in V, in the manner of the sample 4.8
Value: 0.5
